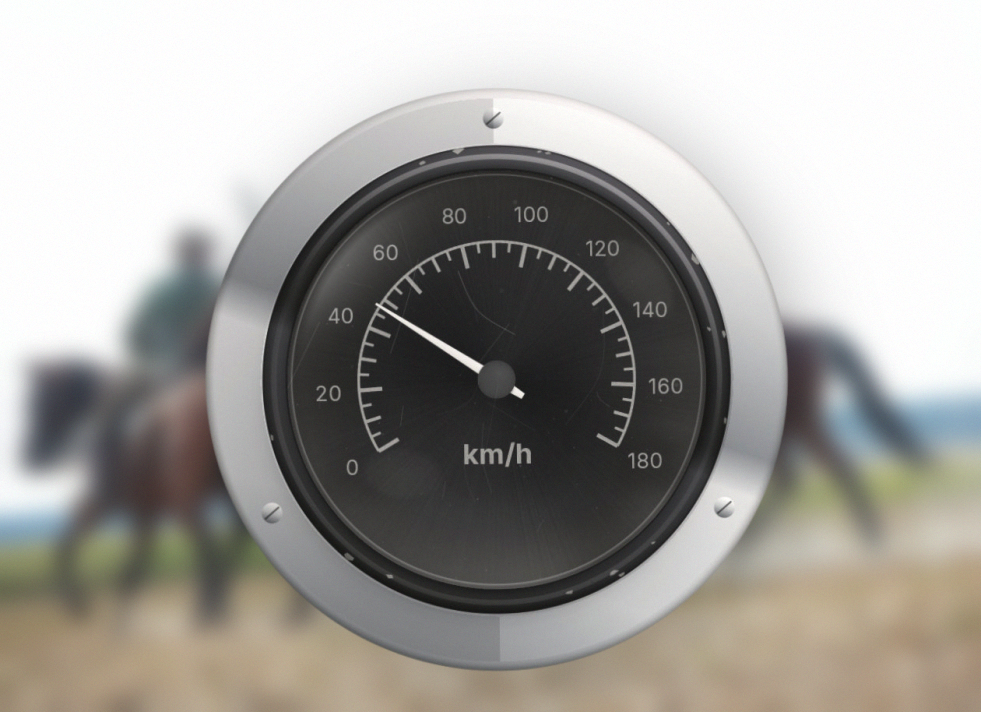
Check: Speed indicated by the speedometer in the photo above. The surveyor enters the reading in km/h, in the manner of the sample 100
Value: 47.5
